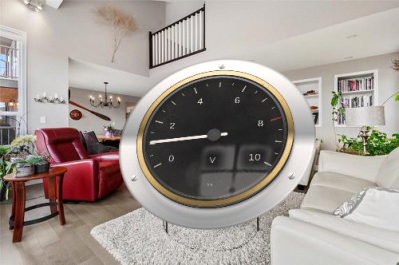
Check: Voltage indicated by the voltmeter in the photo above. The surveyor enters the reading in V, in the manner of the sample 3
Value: 1
